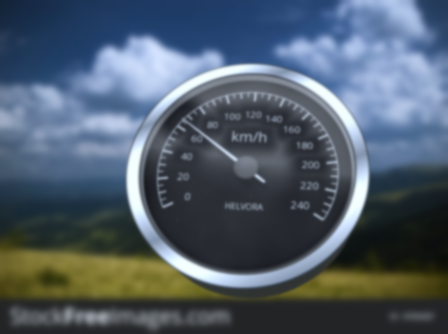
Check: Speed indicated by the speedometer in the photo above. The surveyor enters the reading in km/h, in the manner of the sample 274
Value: 65
